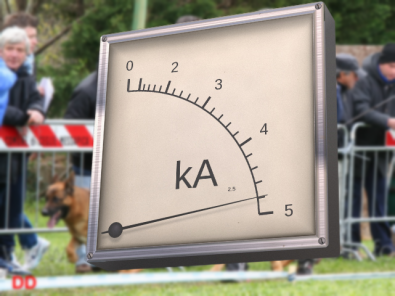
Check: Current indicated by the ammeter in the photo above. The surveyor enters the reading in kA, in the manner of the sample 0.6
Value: 4.8
